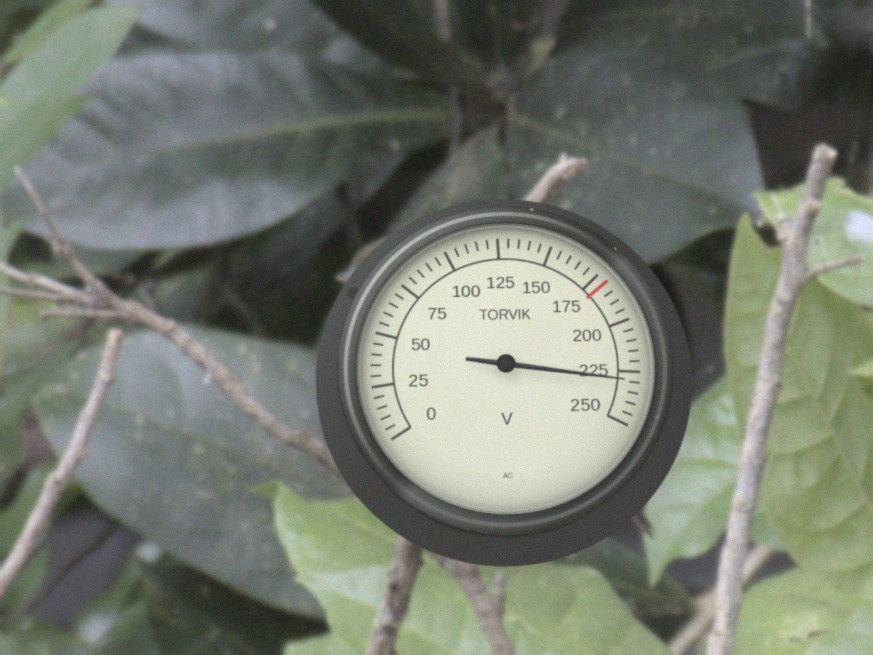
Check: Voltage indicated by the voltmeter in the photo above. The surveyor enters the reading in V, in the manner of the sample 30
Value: 230
